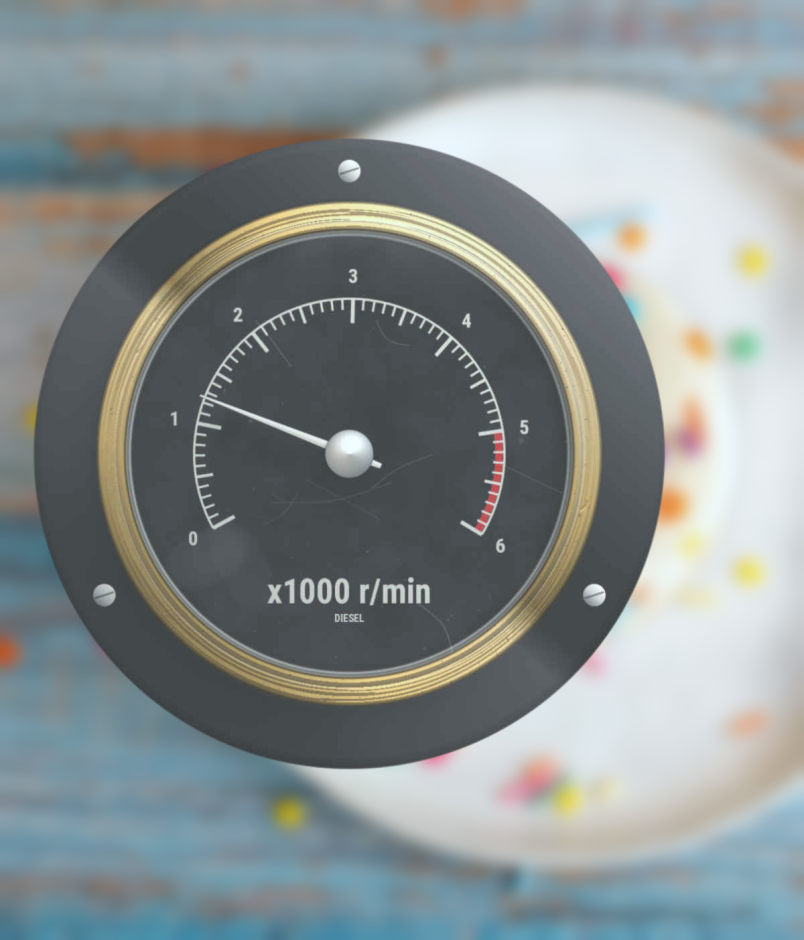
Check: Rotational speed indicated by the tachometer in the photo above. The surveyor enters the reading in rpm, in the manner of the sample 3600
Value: 1250
